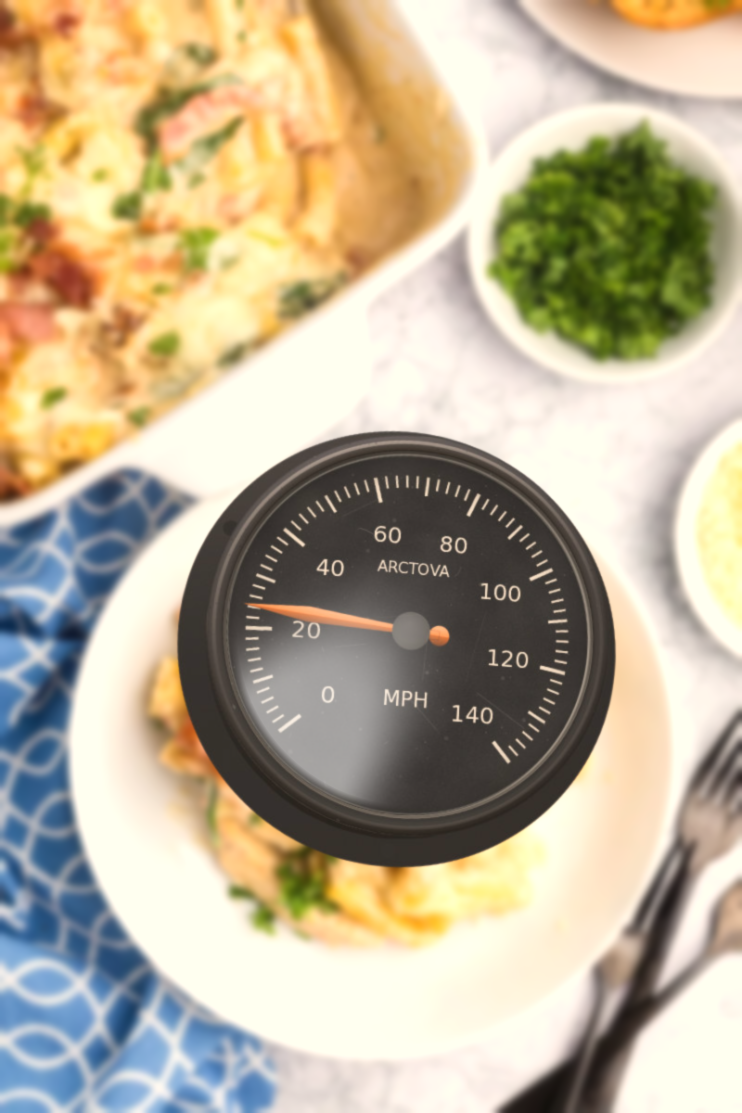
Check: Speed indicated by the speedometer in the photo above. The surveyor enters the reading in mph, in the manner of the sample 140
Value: 24
